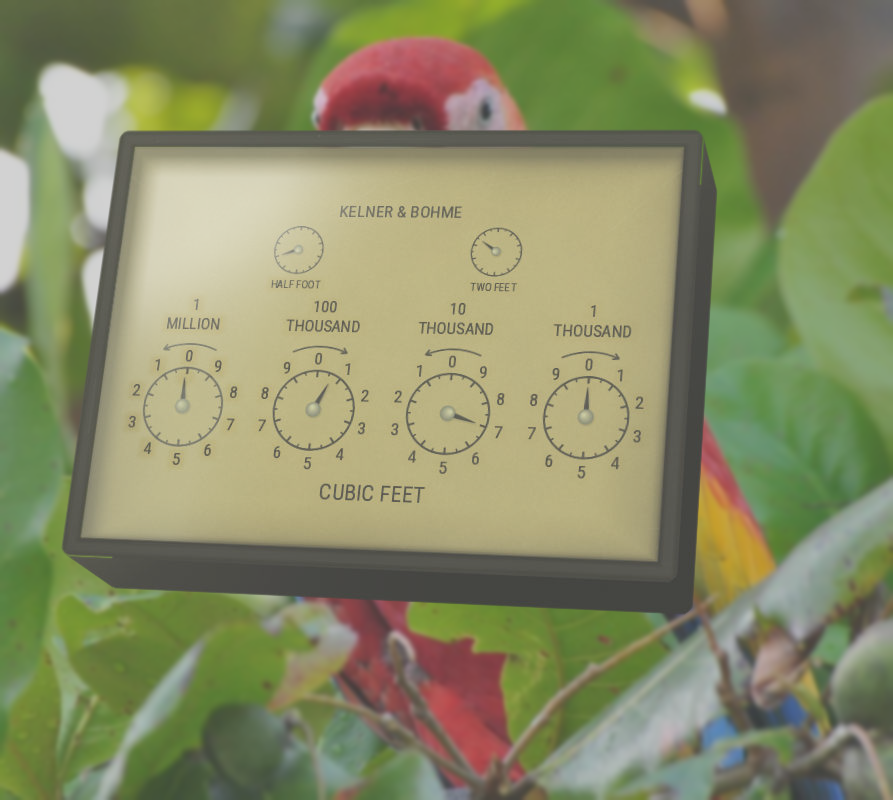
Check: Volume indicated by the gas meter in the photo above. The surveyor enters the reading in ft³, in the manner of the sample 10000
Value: 7000
